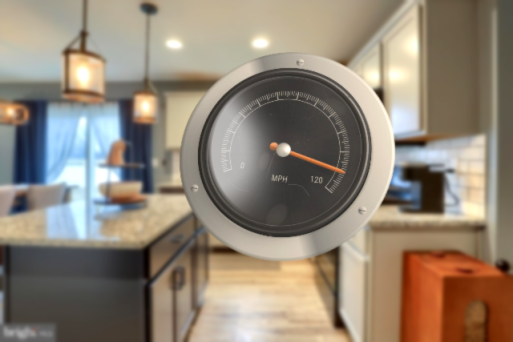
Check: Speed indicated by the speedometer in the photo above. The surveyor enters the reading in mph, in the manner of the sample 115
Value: 110
